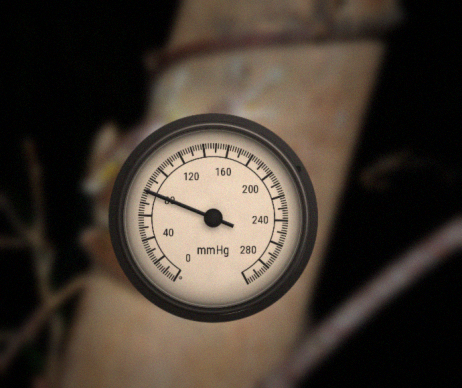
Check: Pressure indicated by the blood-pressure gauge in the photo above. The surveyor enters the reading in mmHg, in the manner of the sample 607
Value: 80
